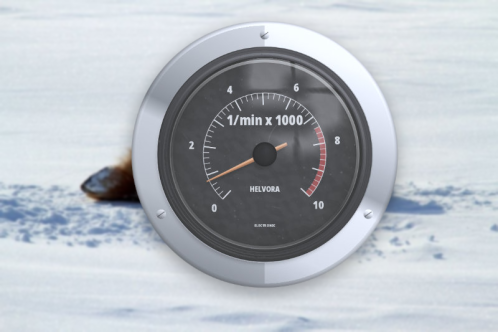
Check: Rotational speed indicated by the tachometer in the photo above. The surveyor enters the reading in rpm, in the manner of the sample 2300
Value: 800
